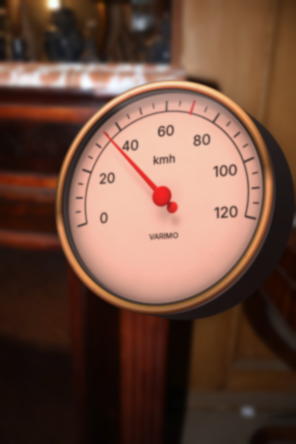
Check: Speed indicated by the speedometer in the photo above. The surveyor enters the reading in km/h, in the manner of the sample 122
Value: 35
